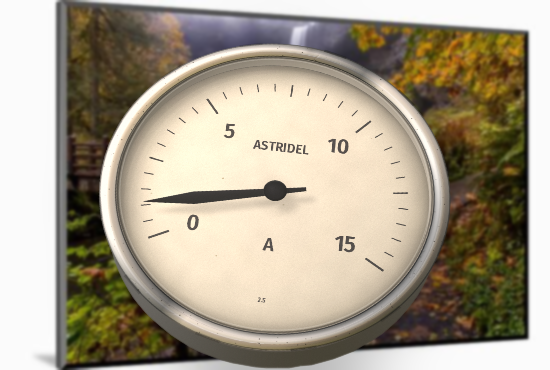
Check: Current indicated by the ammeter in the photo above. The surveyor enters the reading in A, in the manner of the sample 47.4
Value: 1
